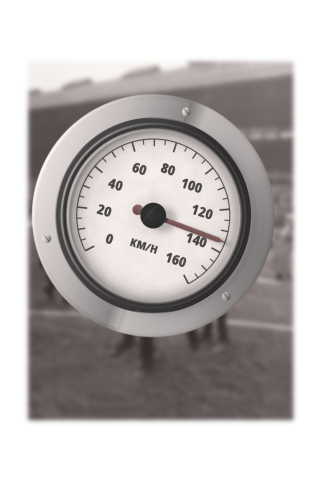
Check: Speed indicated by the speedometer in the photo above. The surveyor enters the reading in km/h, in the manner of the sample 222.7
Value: 135
